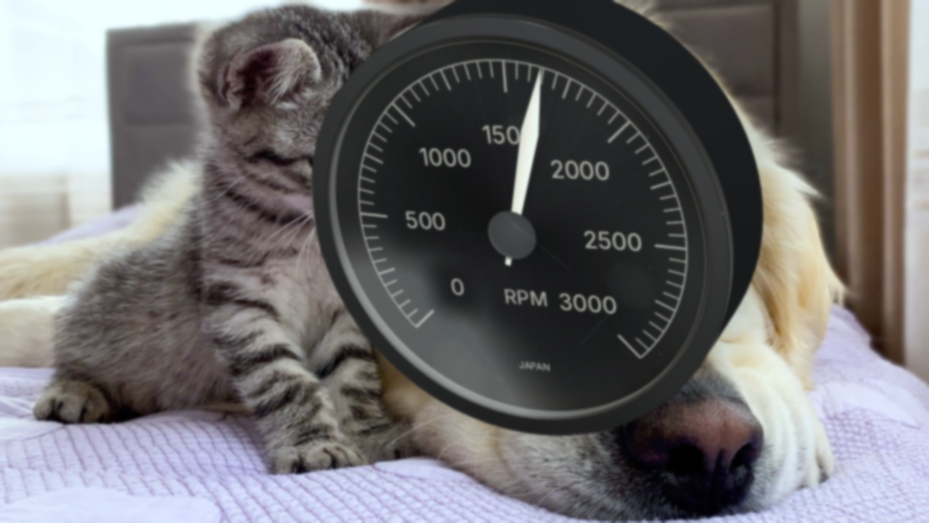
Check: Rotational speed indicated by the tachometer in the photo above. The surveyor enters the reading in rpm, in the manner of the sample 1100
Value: 1650
